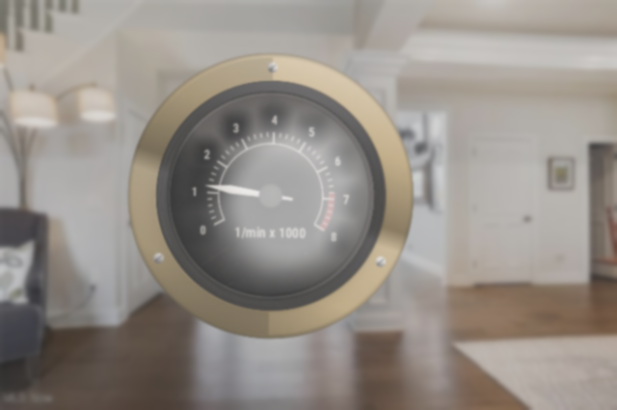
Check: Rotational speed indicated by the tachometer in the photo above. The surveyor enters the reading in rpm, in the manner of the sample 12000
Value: 1200
